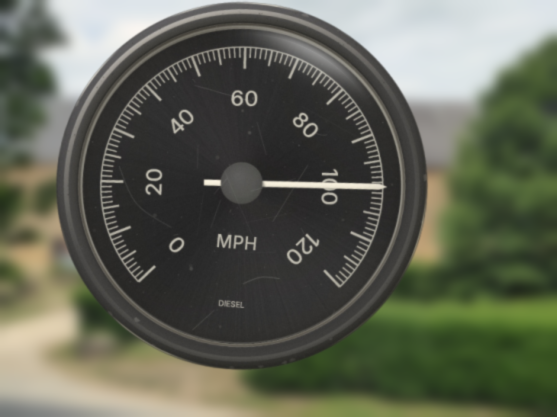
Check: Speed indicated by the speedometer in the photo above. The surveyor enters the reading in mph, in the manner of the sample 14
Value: 100
